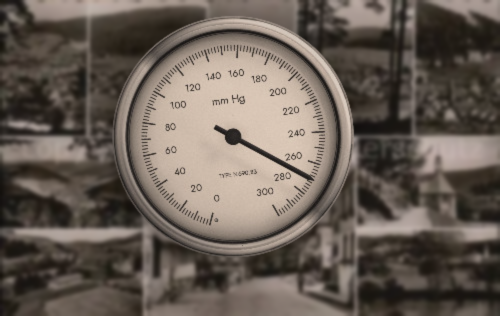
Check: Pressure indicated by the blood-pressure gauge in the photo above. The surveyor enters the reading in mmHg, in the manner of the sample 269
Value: 270
